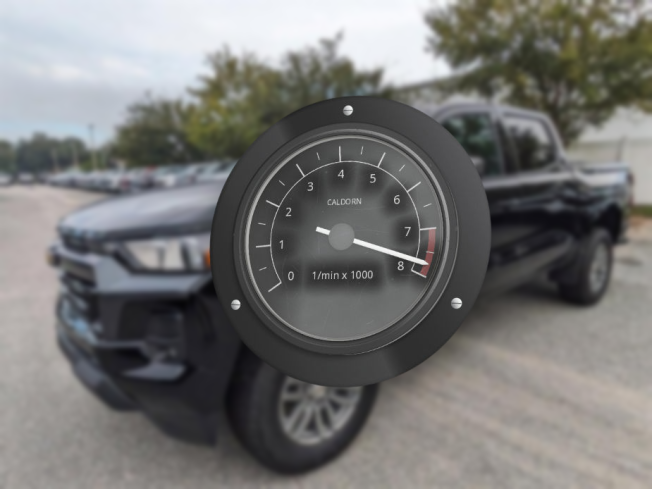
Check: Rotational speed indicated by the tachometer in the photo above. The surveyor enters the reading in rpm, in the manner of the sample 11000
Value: 7750
